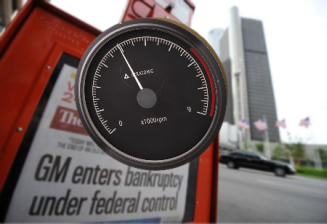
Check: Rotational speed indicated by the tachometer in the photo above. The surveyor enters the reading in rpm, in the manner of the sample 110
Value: 4000
